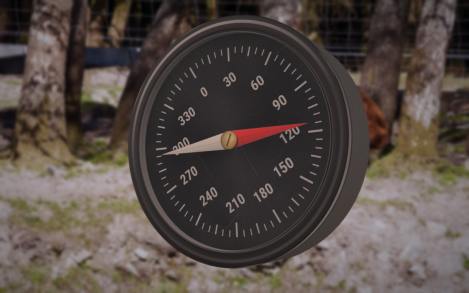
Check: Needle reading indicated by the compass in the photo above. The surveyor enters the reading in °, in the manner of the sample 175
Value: 115
